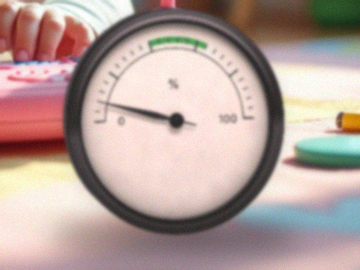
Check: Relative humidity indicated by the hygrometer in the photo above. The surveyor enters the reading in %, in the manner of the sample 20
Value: 8
